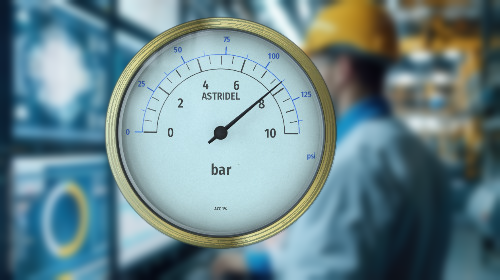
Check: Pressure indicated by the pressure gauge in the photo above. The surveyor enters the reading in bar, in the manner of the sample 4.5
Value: 7.75
